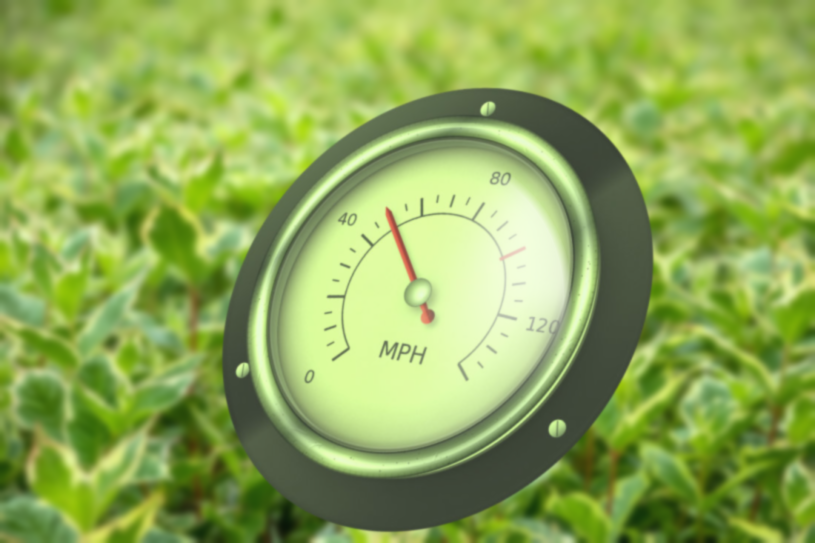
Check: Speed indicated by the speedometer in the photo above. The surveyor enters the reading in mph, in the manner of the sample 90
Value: 50
